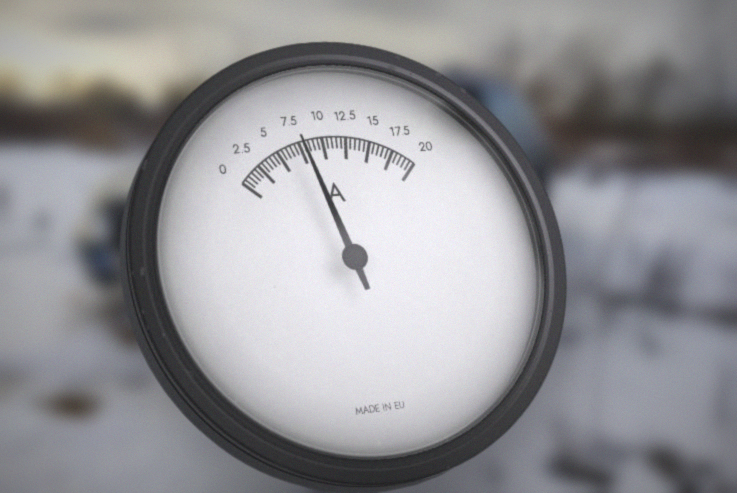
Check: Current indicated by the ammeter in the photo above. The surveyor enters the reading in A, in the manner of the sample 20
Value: 7.5
